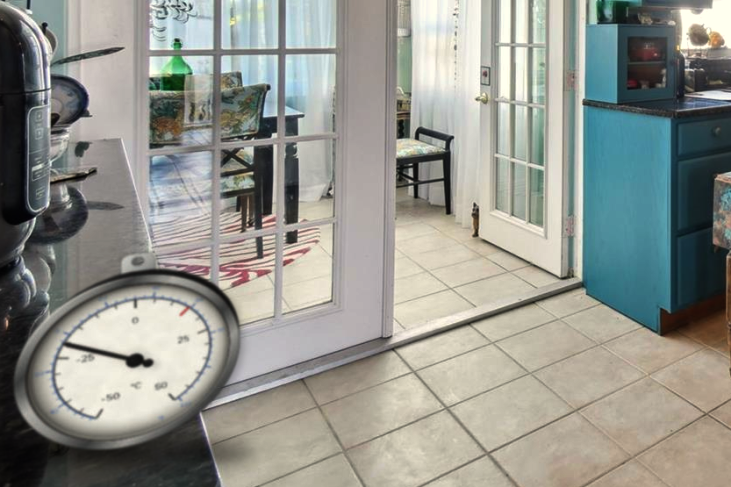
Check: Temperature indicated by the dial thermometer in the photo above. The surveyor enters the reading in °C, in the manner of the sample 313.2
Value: -20
